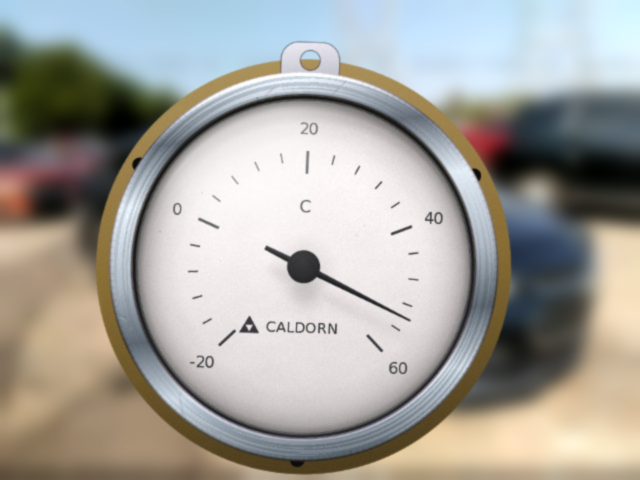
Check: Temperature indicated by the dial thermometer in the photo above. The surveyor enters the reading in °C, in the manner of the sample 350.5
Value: 54
